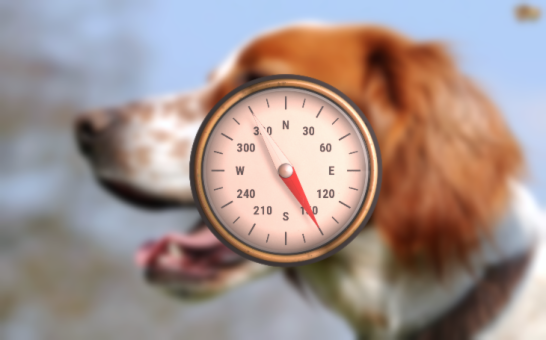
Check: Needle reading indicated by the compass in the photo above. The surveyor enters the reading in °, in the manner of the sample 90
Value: 150
